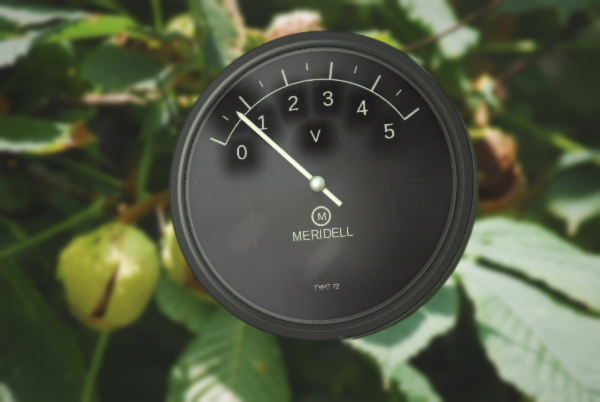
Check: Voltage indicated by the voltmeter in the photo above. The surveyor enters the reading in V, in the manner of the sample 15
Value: 0.75
